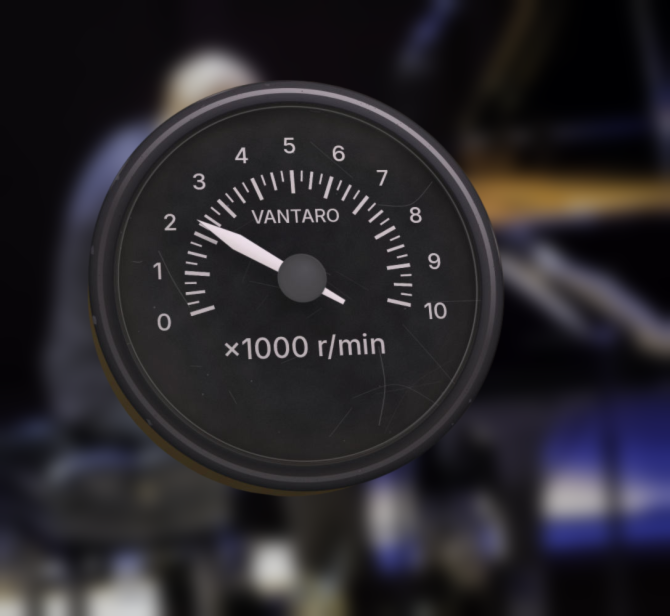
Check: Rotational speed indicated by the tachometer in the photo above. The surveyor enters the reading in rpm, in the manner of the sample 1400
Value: 2250
